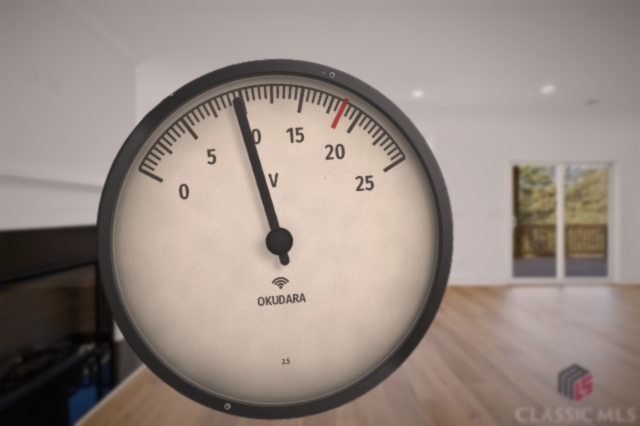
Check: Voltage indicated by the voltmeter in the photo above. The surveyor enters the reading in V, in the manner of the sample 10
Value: 9.5
